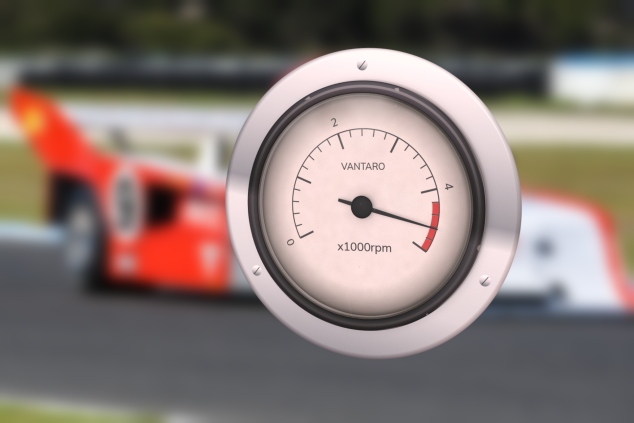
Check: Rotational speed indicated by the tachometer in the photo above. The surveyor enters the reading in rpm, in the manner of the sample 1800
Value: 4600
